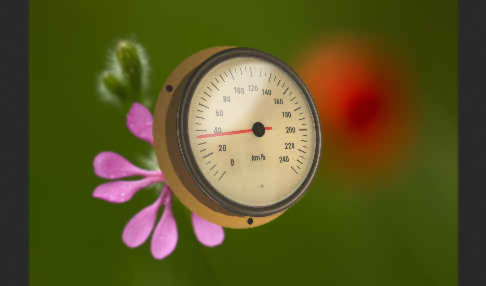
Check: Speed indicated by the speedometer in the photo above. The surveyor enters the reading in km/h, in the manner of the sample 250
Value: 35
